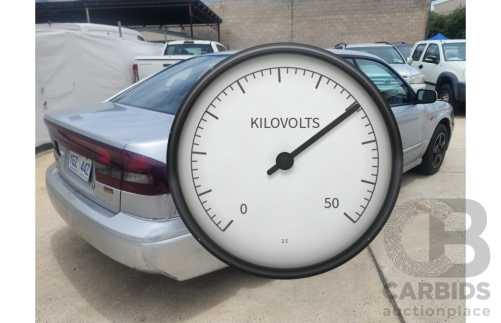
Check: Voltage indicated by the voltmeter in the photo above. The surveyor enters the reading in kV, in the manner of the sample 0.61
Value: 35.5
